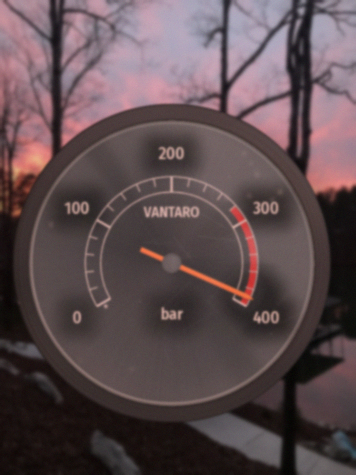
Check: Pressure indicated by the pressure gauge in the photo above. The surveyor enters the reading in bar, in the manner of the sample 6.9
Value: 390
